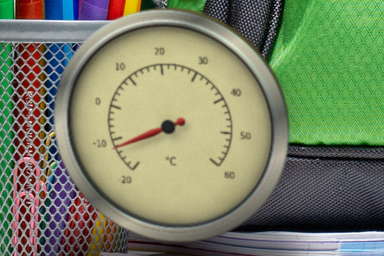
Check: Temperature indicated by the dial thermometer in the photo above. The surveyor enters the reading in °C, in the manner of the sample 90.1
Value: -12
